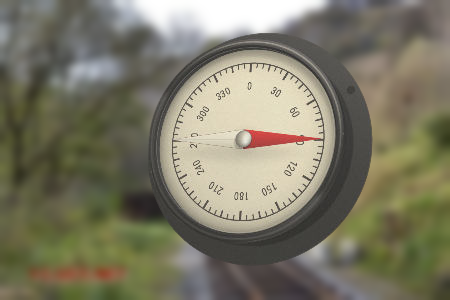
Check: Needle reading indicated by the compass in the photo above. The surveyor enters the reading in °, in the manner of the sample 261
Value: 90
